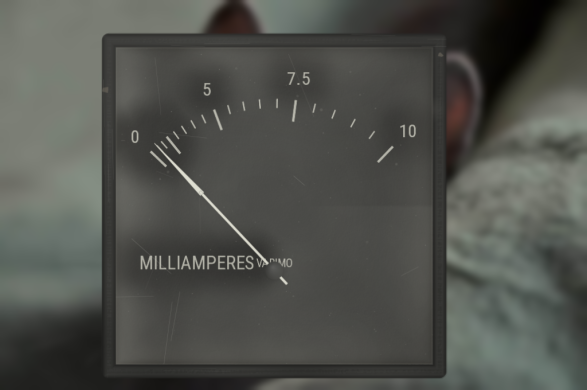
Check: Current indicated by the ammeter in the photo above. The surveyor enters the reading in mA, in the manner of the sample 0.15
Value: 1.5
